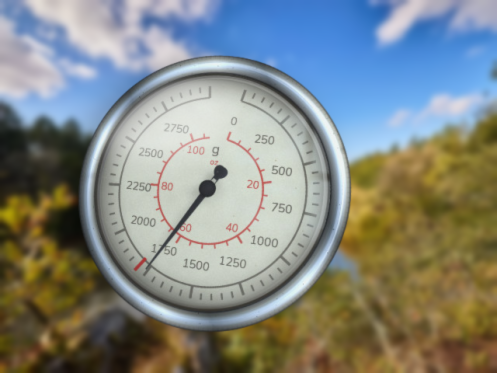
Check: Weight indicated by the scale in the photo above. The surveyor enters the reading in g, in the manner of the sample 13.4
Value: 1750
